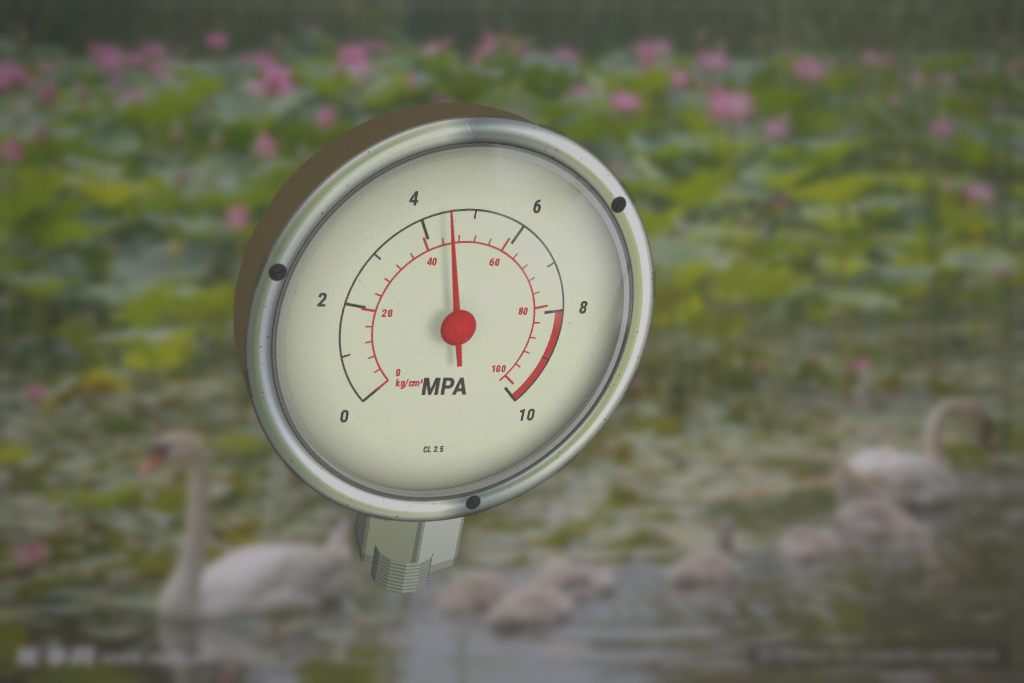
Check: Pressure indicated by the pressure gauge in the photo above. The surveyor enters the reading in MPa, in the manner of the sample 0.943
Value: 4.5
